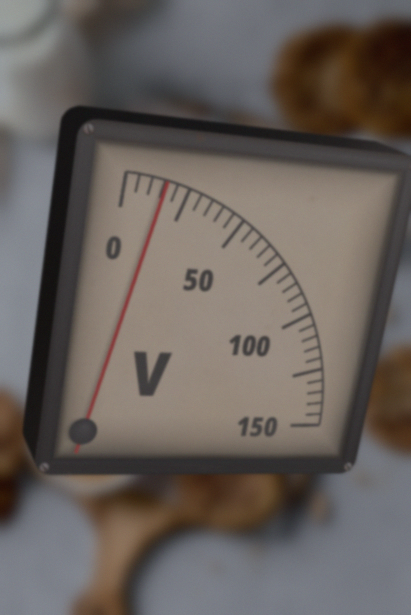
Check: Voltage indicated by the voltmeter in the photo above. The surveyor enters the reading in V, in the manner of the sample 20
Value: 15
